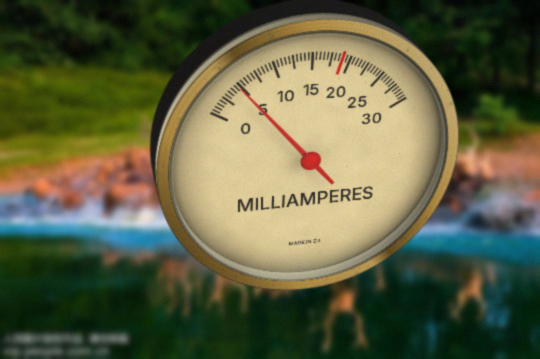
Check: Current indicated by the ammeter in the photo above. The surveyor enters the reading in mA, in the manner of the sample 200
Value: 5
